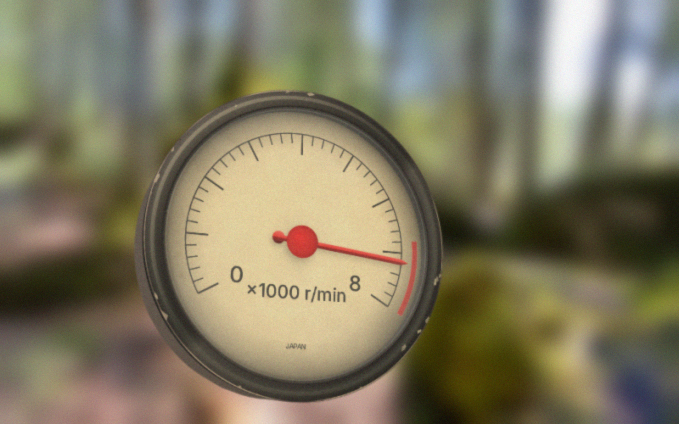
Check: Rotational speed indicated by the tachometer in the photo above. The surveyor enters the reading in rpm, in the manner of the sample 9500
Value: 7200
